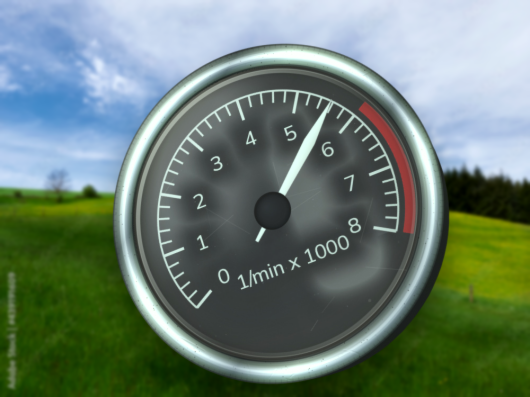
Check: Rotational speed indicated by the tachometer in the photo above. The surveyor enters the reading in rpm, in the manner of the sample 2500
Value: 5600
